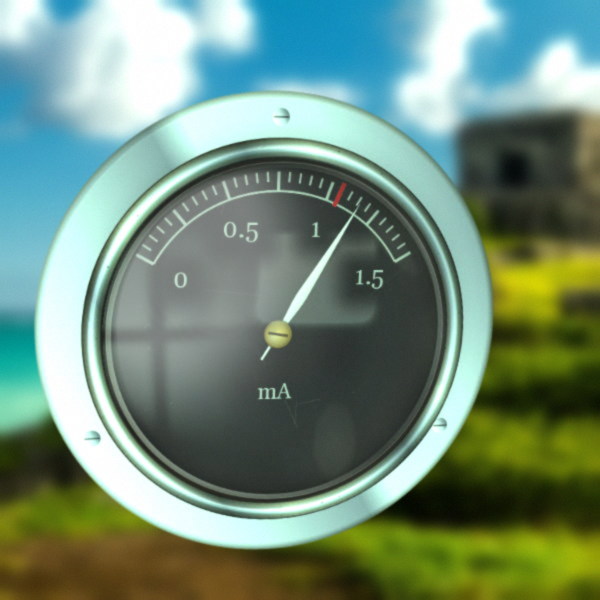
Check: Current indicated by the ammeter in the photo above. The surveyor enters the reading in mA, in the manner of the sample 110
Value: 1.15
